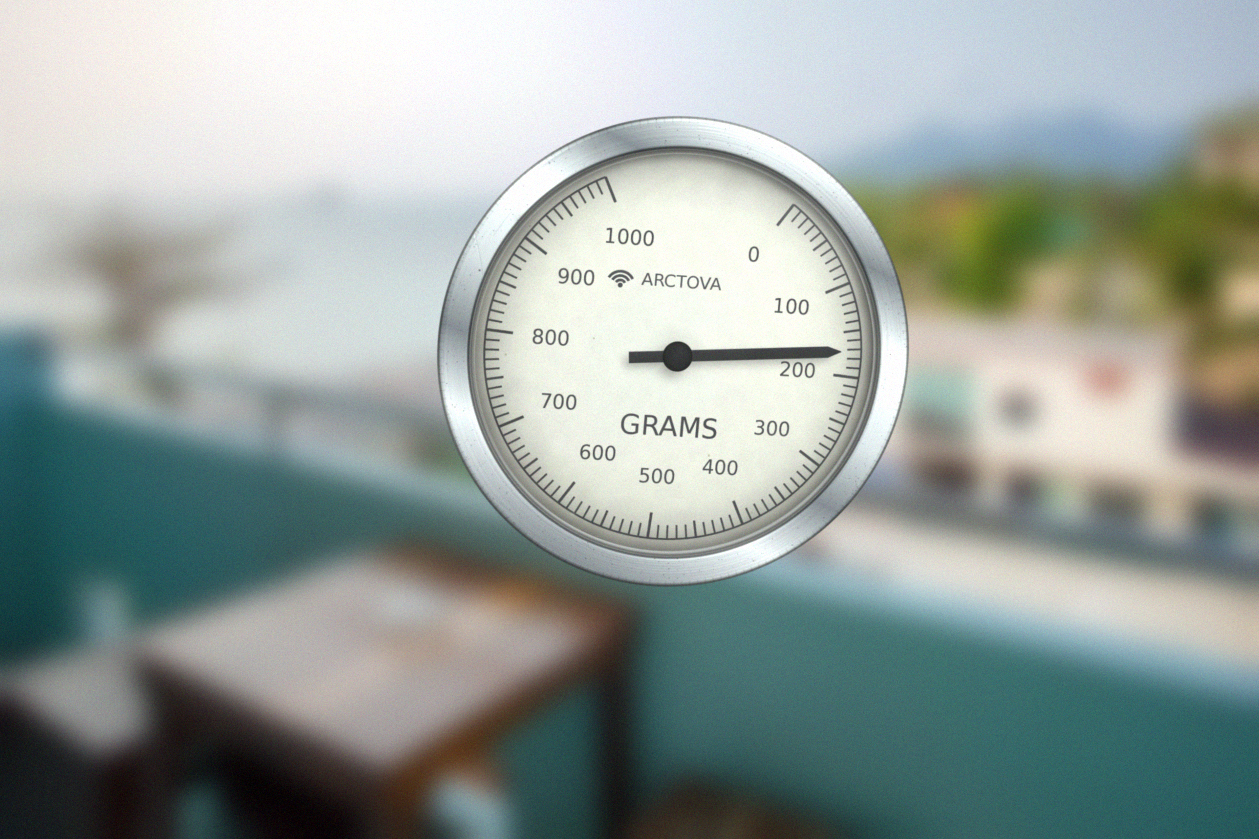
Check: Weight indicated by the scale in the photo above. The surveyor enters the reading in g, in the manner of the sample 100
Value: 170
